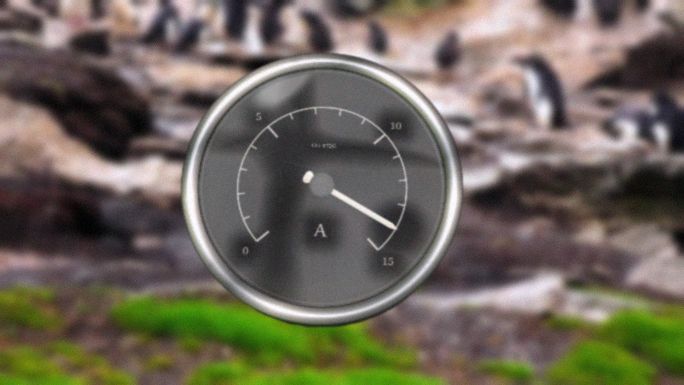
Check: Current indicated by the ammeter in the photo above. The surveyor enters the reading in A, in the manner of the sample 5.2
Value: 14
